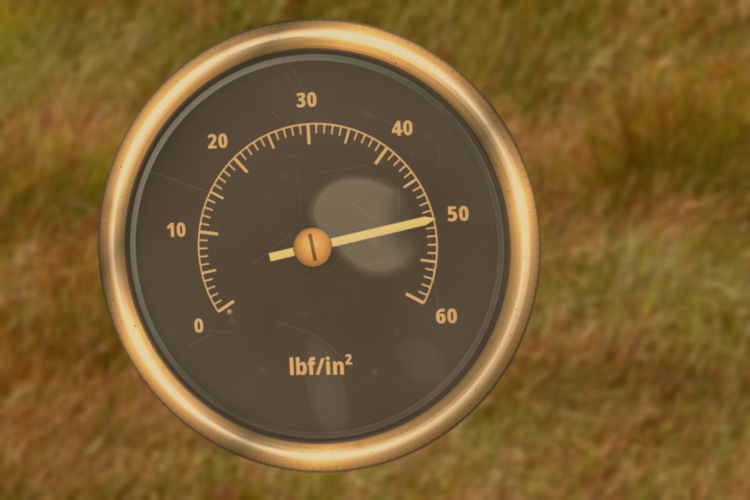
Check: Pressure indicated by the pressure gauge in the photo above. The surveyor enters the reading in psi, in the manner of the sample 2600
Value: 50
